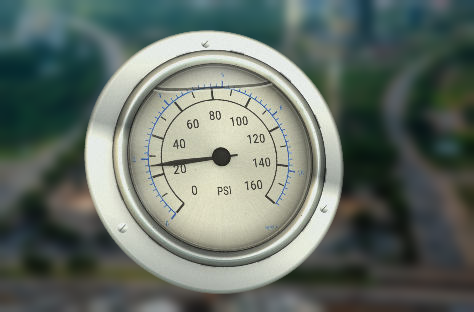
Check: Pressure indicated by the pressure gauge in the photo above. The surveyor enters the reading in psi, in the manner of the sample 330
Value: 25
